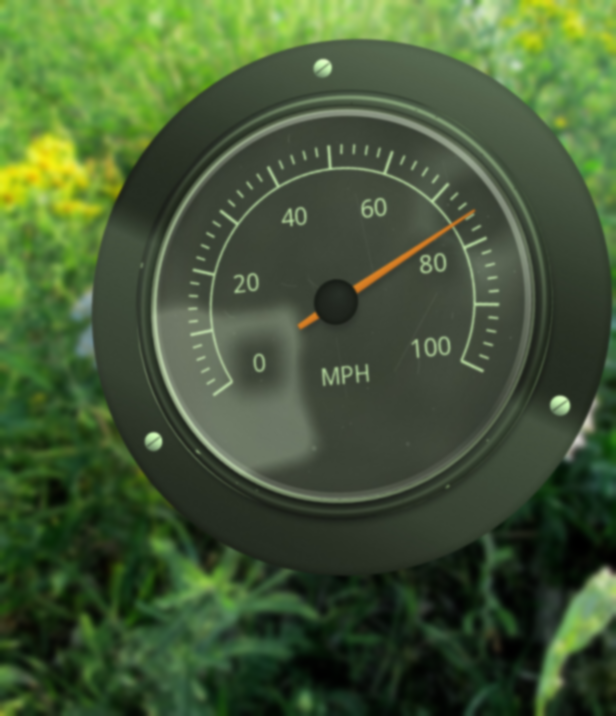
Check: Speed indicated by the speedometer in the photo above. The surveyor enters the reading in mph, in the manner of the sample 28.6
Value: 76
